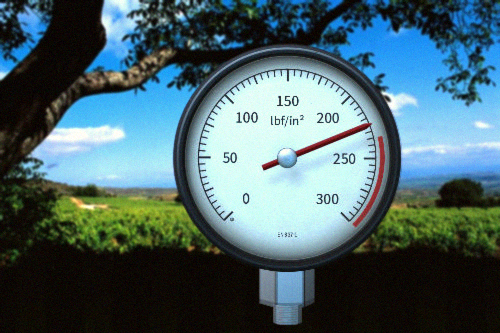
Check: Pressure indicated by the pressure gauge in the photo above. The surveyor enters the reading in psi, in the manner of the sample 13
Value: 225
